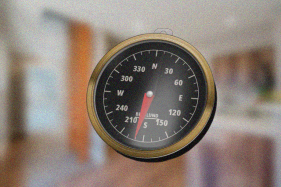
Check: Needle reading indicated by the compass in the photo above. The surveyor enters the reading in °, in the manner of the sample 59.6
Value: 190
